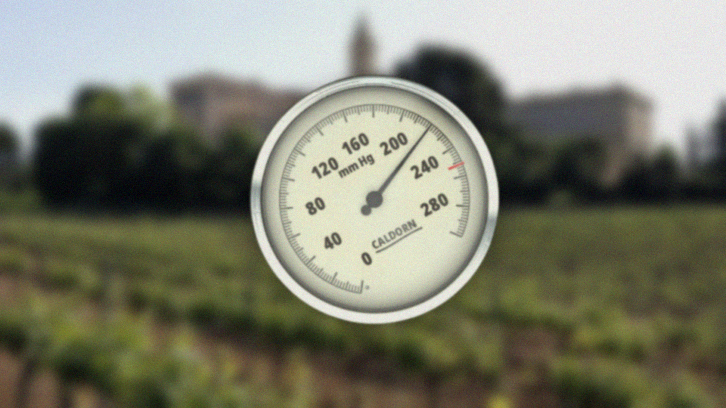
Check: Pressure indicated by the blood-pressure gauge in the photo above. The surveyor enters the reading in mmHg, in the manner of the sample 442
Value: 220
